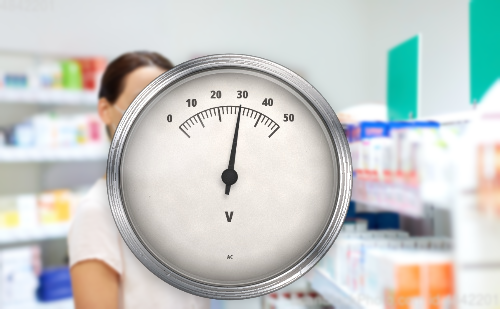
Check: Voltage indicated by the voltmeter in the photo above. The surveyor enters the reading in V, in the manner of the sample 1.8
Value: 30
